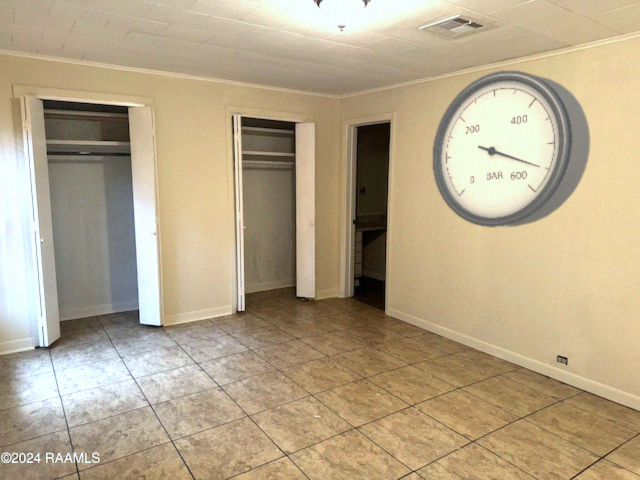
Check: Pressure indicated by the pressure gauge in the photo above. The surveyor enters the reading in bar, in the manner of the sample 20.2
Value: 550
